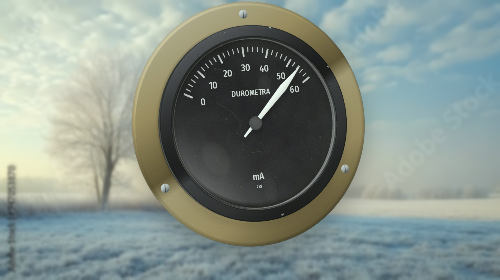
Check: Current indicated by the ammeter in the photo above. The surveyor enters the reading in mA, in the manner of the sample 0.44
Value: 54
